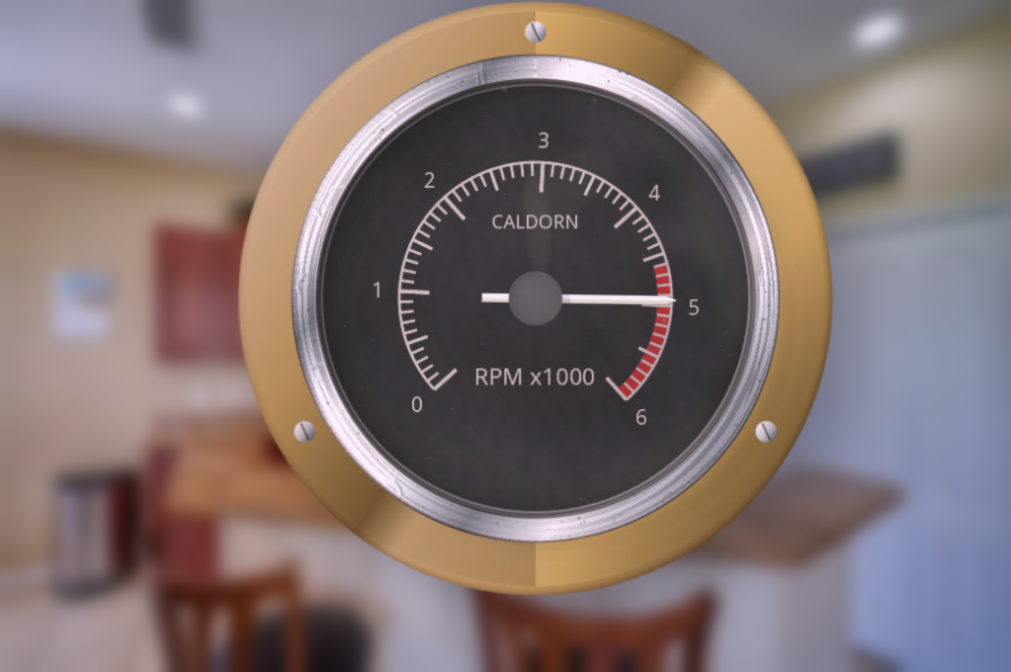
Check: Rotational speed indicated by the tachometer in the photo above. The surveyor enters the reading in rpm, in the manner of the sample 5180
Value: 4950
